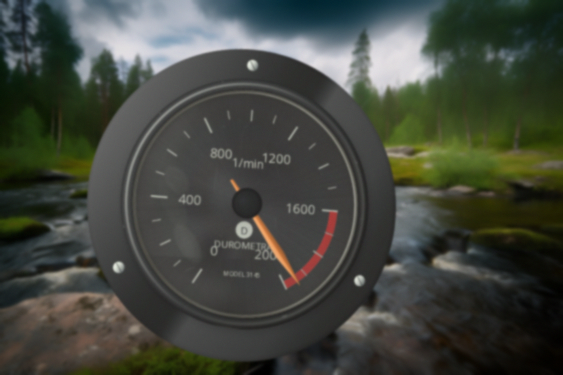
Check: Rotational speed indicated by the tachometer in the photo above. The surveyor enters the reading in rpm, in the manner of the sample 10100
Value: 1950
